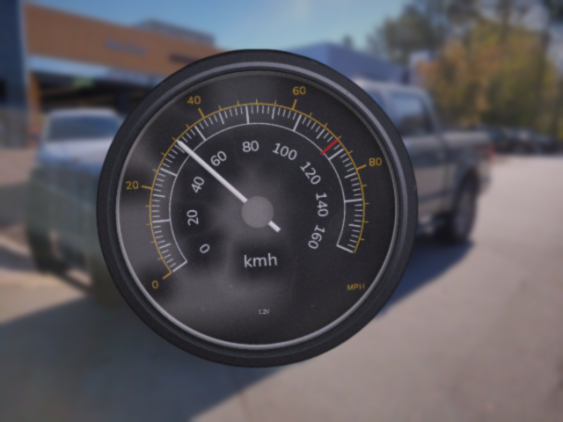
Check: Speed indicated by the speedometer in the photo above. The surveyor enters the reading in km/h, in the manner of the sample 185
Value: 52
